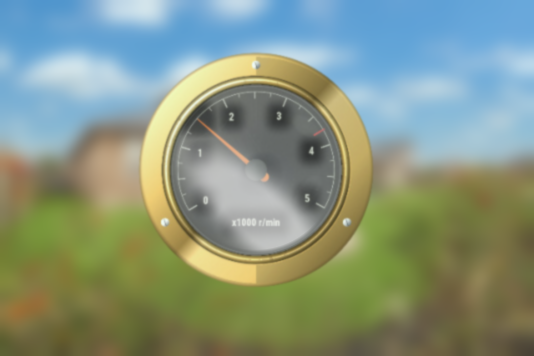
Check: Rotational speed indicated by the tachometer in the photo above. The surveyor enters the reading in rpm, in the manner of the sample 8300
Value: 1500
